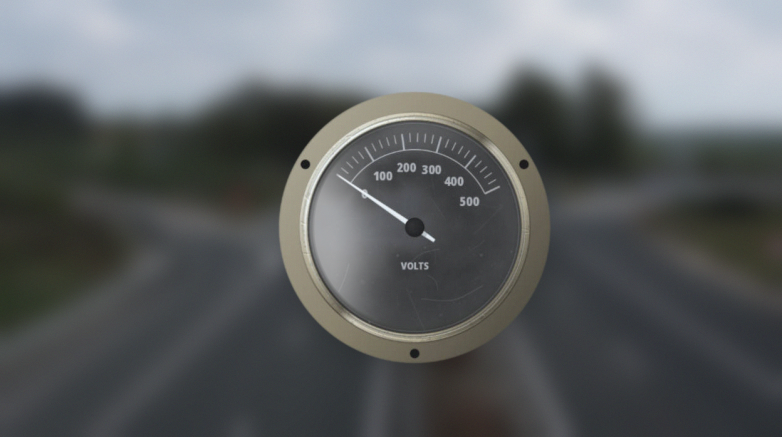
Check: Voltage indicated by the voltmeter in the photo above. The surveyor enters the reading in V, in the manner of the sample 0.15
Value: 0
